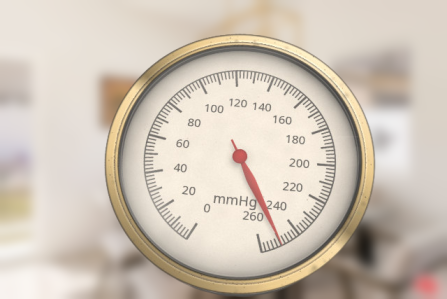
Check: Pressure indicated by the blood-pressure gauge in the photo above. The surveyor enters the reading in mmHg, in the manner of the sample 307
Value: 250
